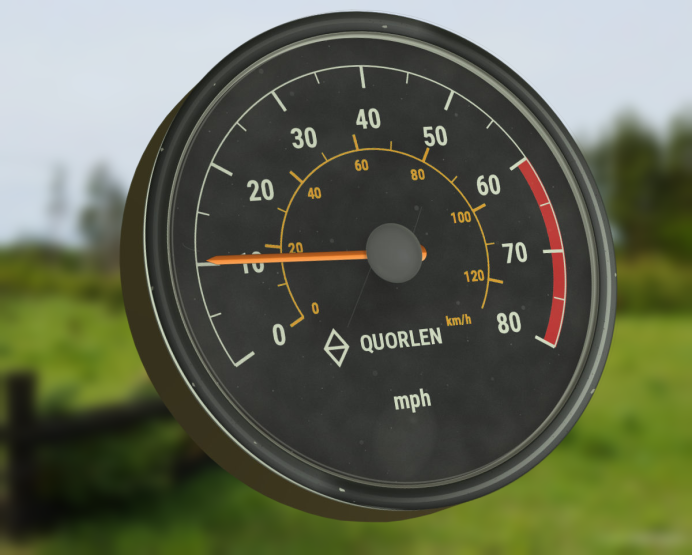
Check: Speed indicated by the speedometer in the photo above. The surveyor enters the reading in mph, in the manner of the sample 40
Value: 10
